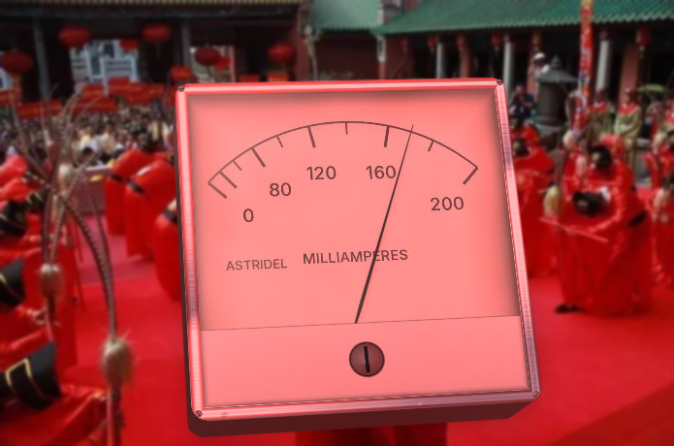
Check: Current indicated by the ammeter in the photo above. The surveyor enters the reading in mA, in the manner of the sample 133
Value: 170
